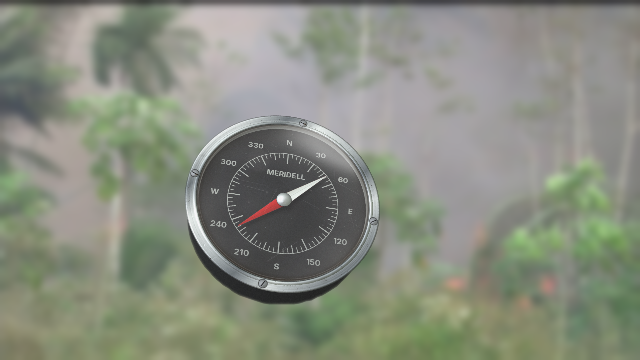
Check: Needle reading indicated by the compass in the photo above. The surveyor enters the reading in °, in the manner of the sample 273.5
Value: 230
